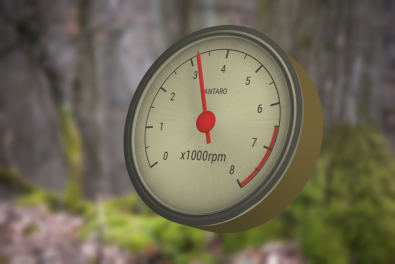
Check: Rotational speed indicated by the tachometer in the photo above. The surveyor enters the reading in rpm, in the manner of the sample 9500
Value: 3250
